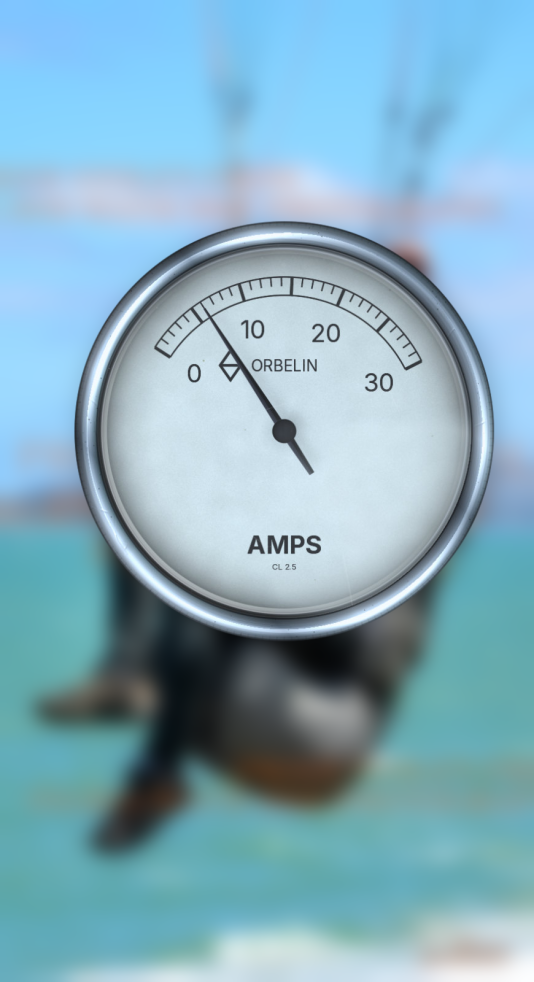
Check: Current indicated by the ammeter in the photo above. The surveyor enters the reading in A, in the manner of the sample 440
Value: 6
